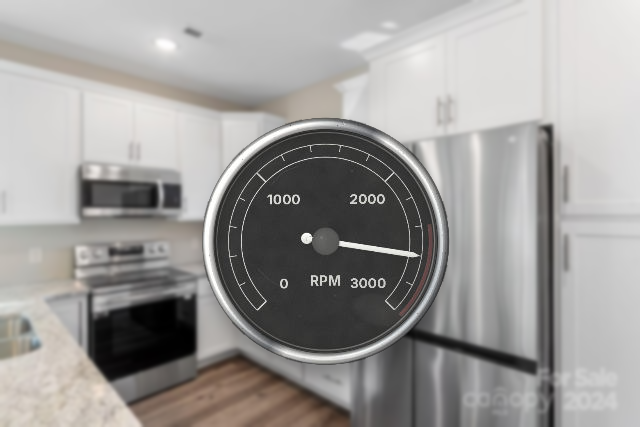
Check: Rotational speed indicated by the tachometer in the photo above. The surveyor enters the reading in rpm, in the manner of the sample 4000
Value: 2600
